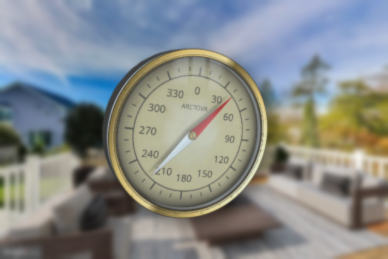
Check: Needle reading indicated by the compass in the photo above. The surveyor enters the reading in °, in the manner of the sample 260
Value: 40
